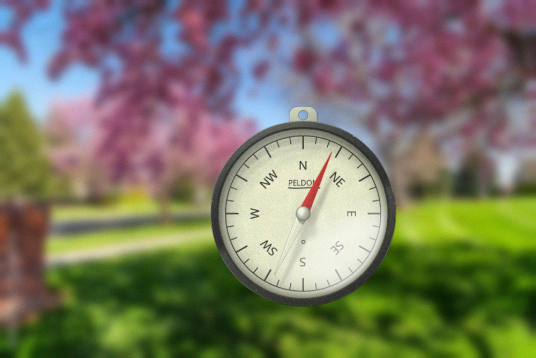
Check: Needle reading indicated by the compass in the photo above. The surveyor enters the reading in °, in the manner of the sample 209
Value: 25
